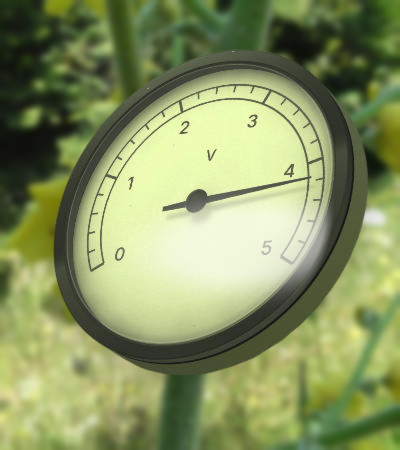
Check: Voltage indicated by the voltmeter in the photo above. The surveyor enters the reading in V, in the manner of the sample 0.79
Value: 4.2
